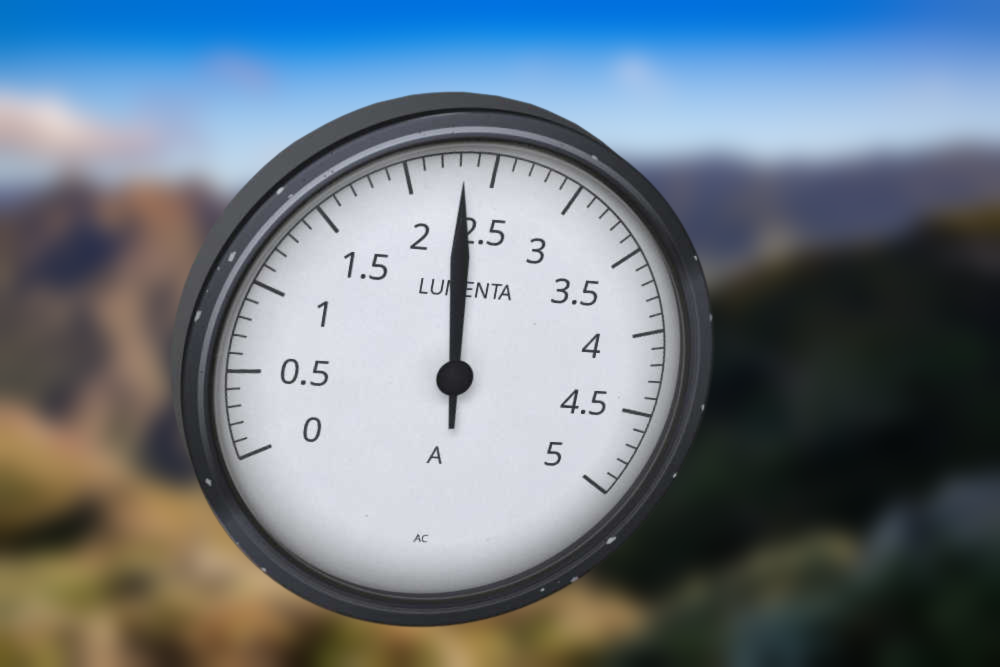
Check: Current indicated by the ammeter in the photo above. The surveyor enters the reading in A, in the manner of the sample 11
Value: 2.3
